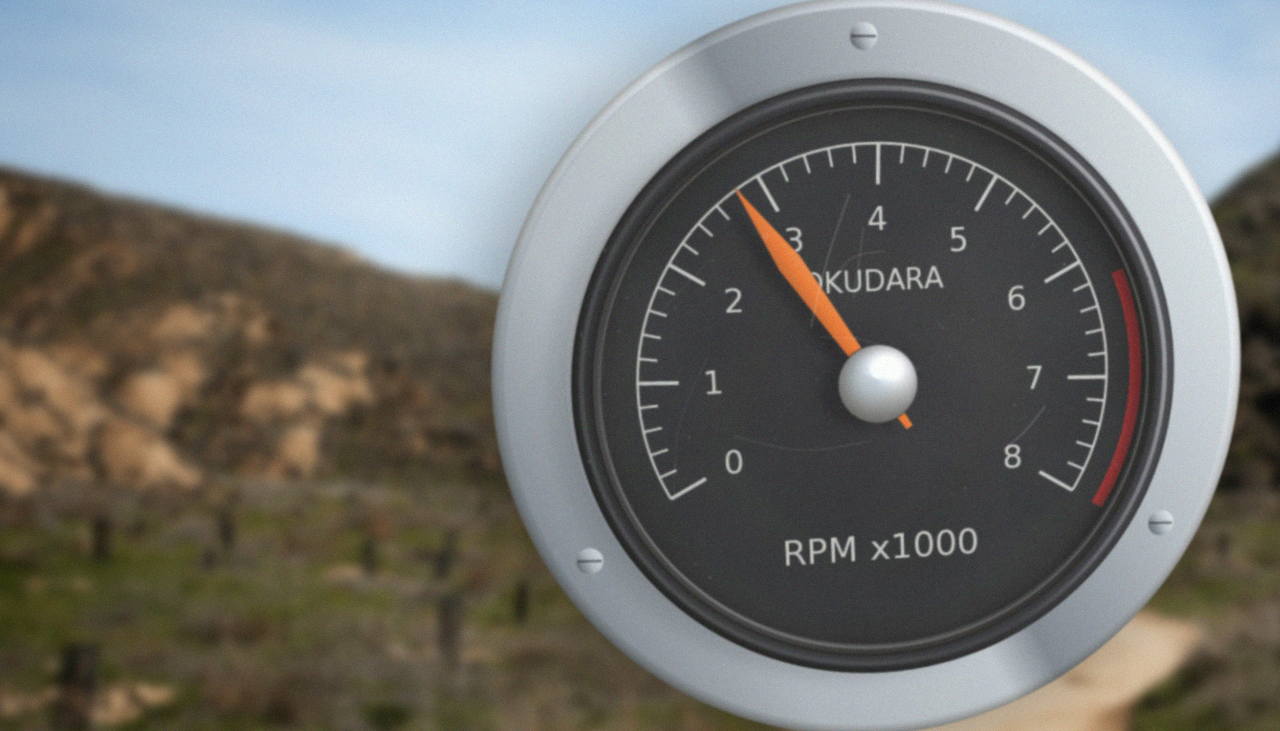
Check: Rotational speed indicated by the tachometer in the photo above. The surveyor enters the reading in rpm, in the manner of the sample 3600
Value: 2800
